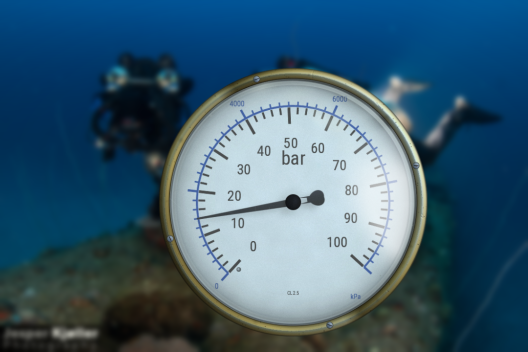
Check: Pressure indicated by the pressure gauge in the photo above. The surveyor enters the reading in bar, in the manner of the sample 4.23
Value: 14
